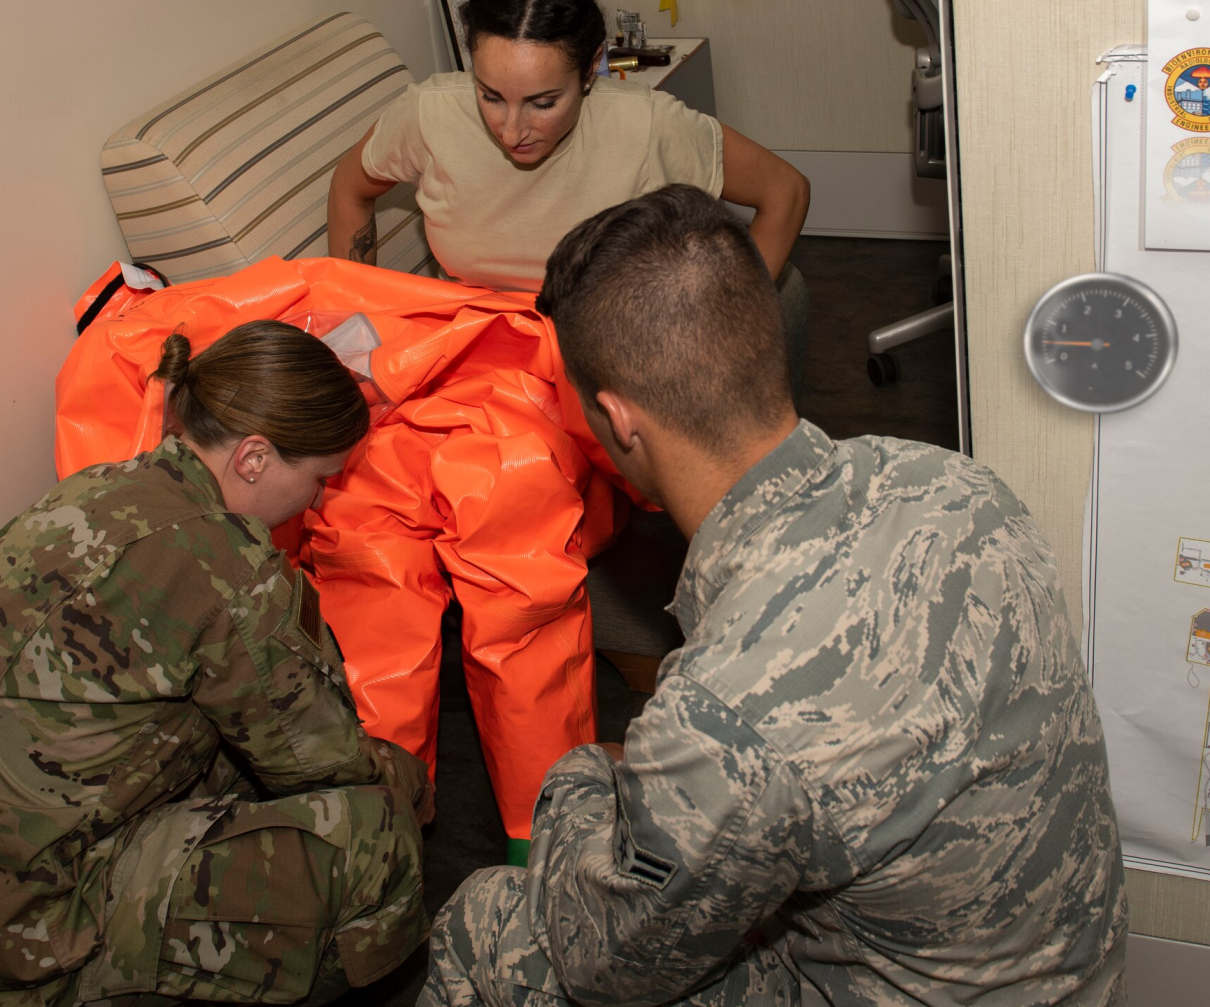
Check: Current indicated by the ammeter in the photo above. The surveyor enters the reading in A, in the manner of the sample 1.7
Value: 0.5
